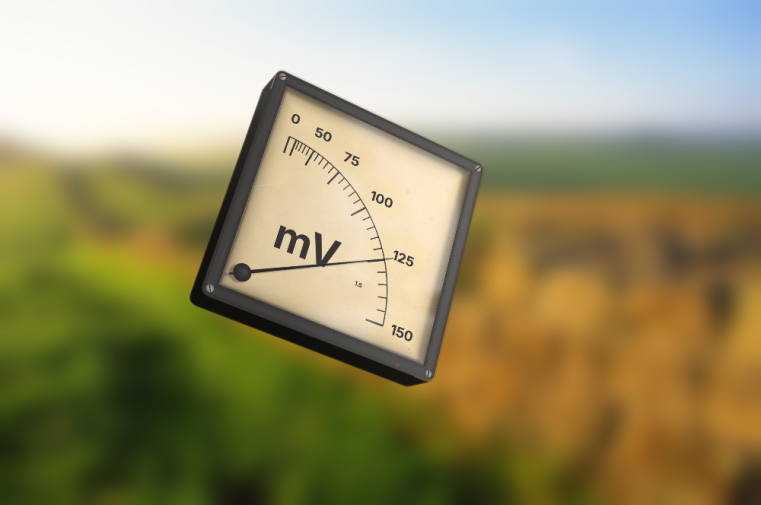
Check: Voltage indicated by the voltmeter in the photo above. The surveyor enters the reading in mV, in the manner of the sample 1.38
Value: 125
